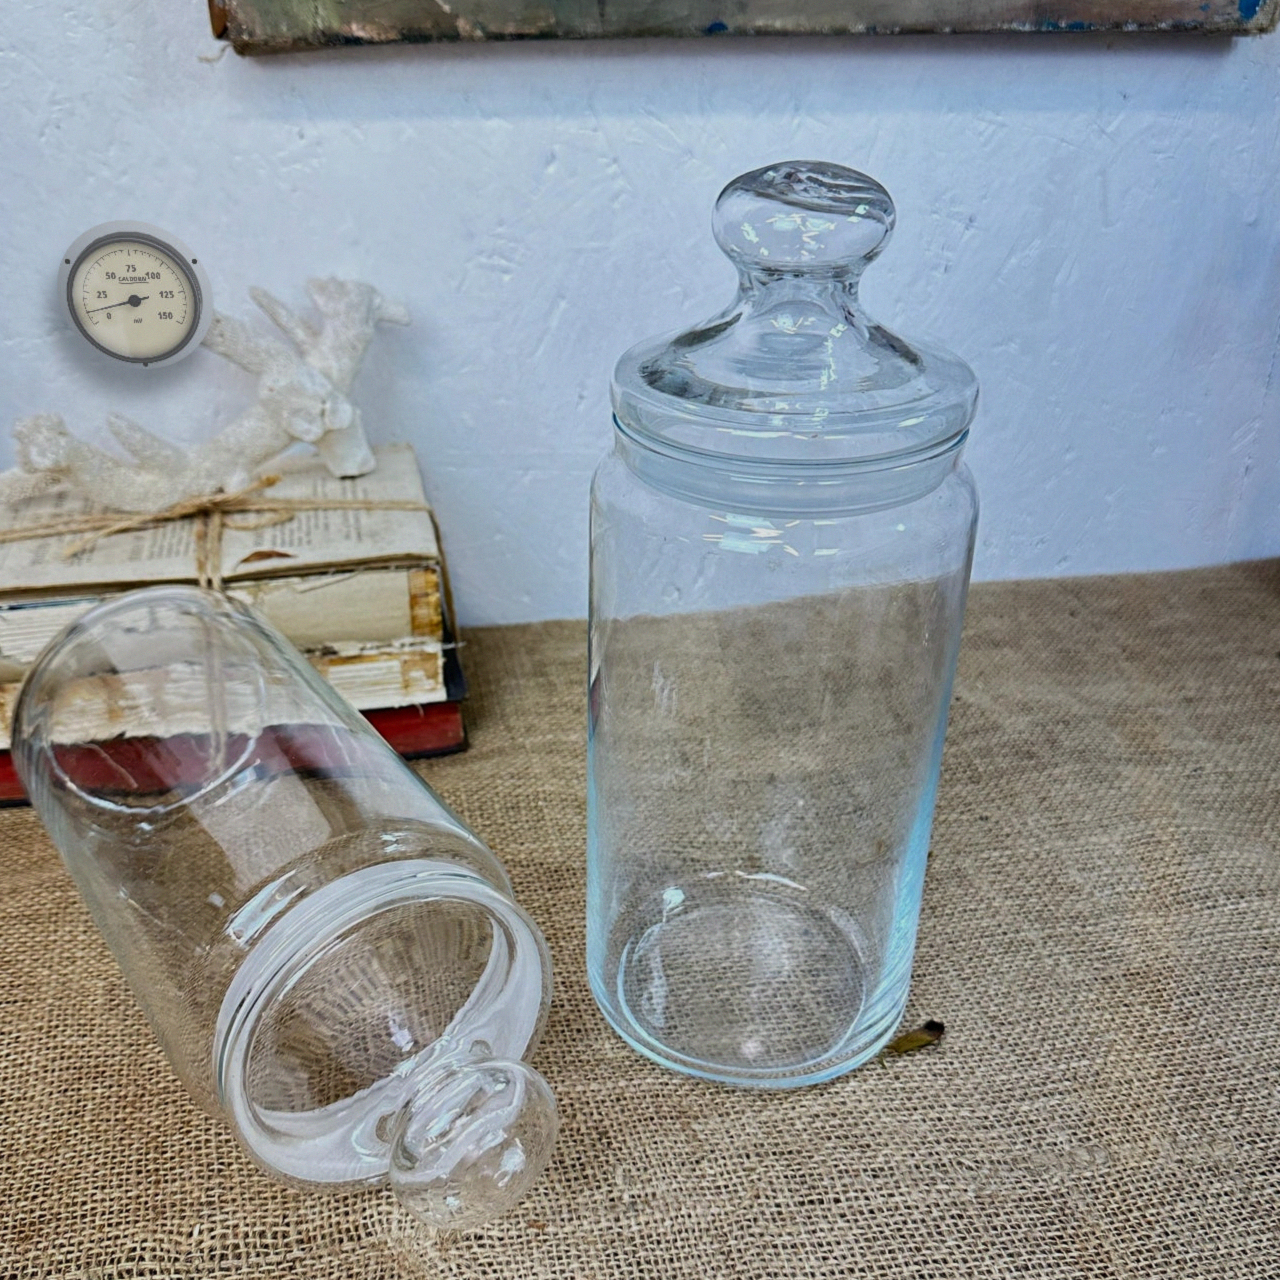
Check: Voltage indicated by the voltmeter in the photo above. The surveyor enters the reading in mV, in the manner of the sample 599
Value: 10
